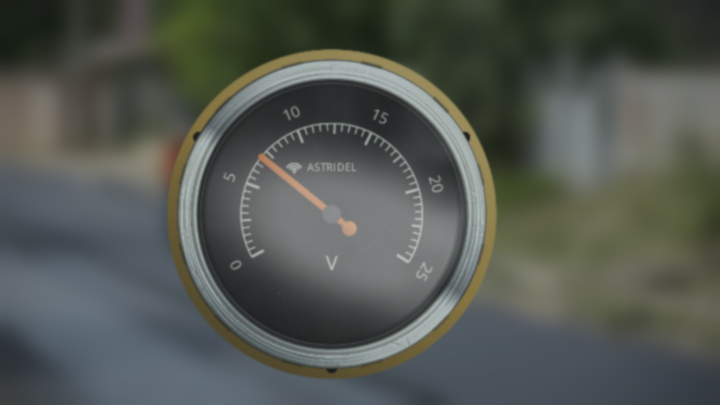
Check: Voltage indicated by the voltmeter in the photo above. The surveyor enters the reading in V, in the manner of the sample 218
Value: 7
